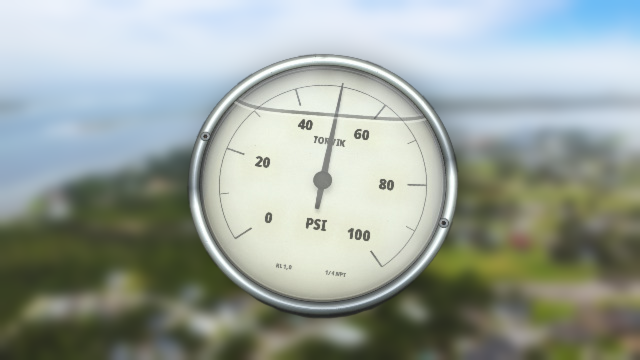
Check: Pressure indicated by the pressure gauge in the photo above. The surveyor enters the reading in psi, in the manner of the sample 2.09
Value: 50
